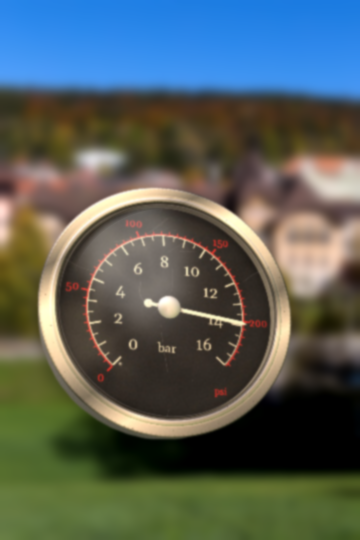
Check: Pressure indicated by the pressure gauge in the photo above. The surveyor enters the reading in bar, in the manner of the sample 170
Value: 14
